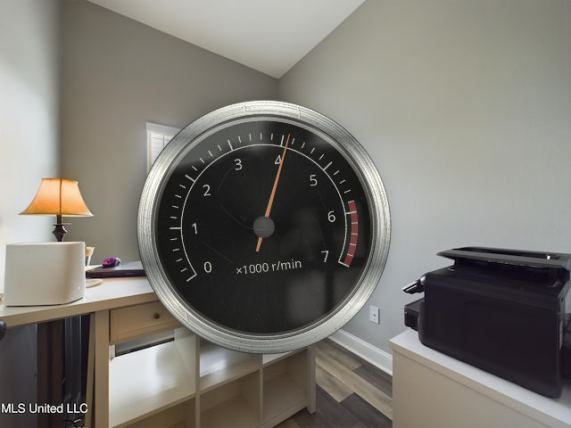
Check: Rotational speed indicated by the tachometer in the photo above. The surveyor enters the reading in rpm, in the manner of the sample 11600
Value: 4100
